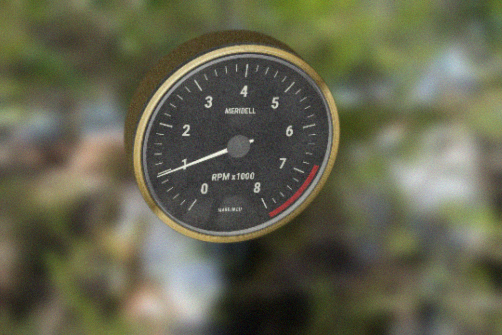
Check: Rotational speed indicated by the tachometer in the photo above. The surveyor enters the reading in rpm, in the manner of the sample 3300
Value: 1000
